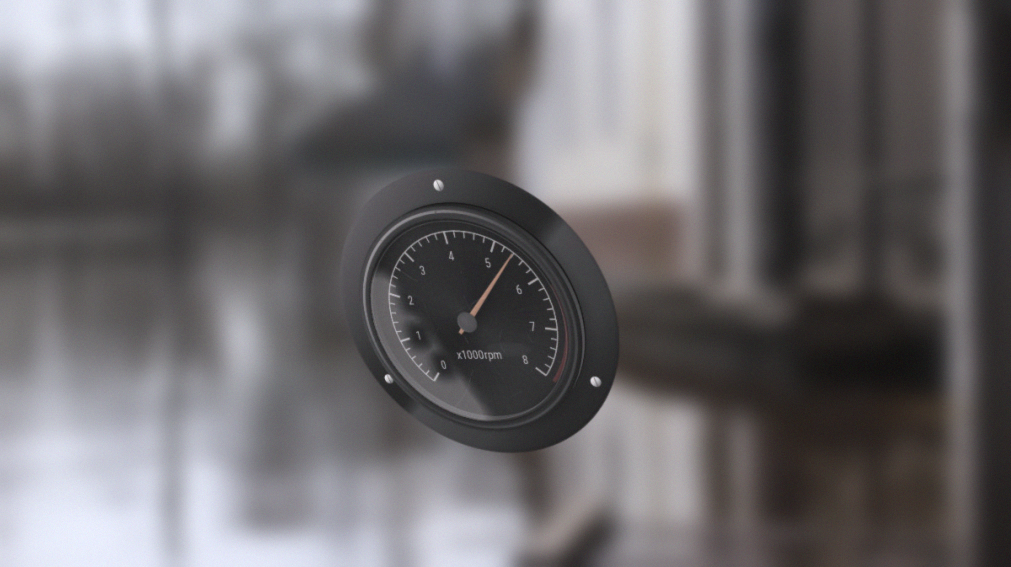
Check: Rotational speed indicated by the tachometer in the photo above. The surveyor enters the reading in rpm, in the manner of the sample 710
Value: 5400
